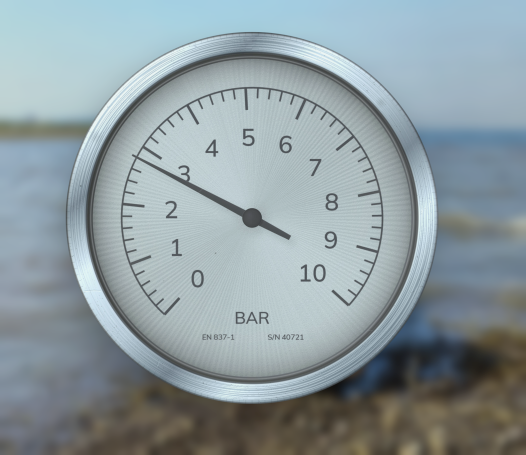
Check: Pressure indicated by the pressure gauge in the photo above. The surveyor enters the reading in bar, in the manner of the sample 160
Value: 2.8
